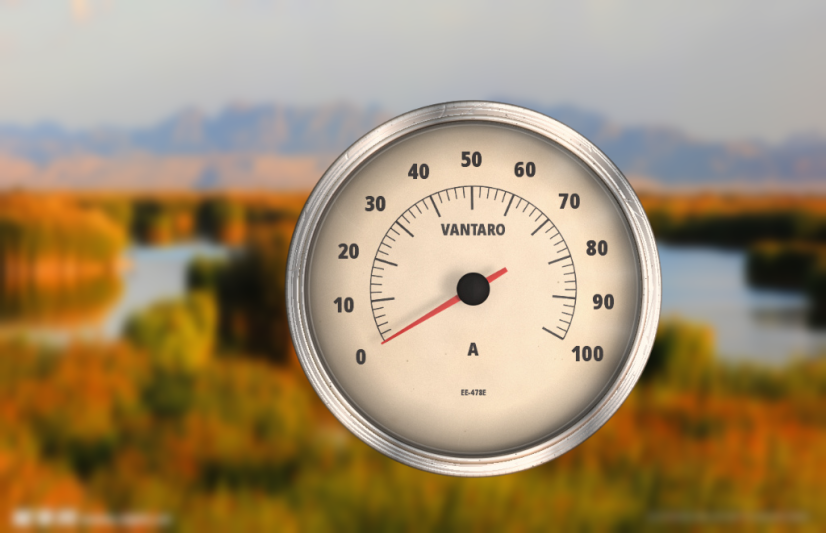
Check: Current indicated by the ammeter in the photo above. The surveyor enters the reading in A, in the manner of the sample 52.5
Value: 0
